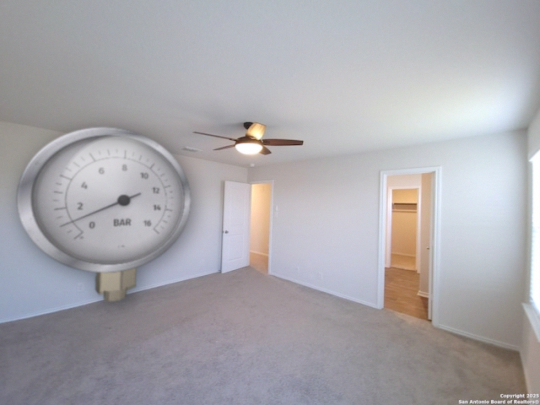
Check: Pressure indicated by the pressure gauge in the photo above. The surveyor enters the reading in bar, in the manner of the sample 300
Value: 1
